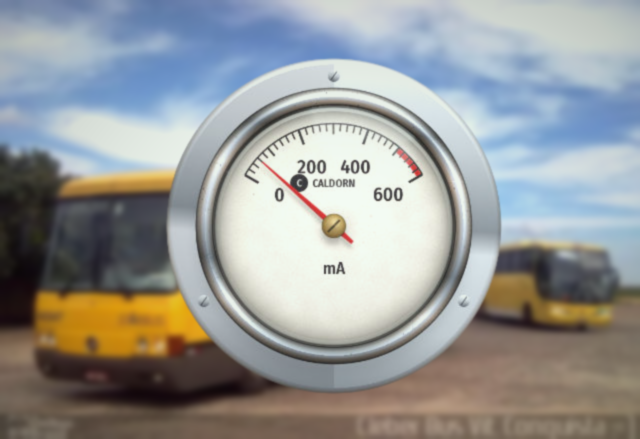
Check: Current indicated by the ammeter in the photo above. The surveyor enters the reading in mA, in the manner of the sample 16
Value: 60
